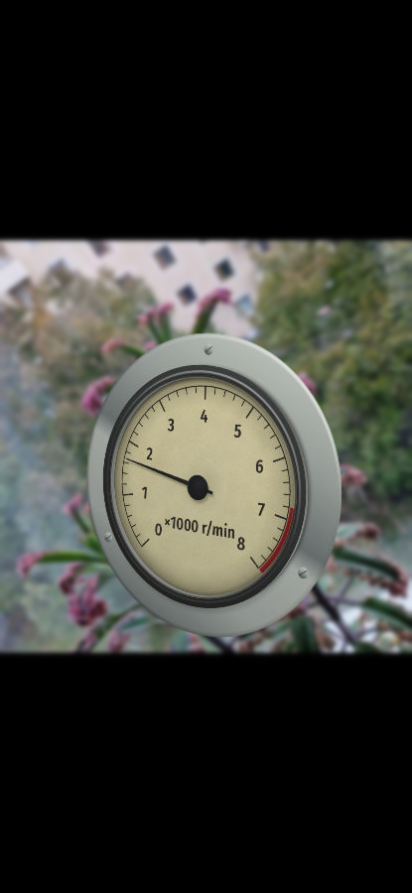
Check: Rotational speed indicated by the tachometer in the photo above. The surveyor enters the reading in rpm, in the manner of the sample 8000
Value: 1700
